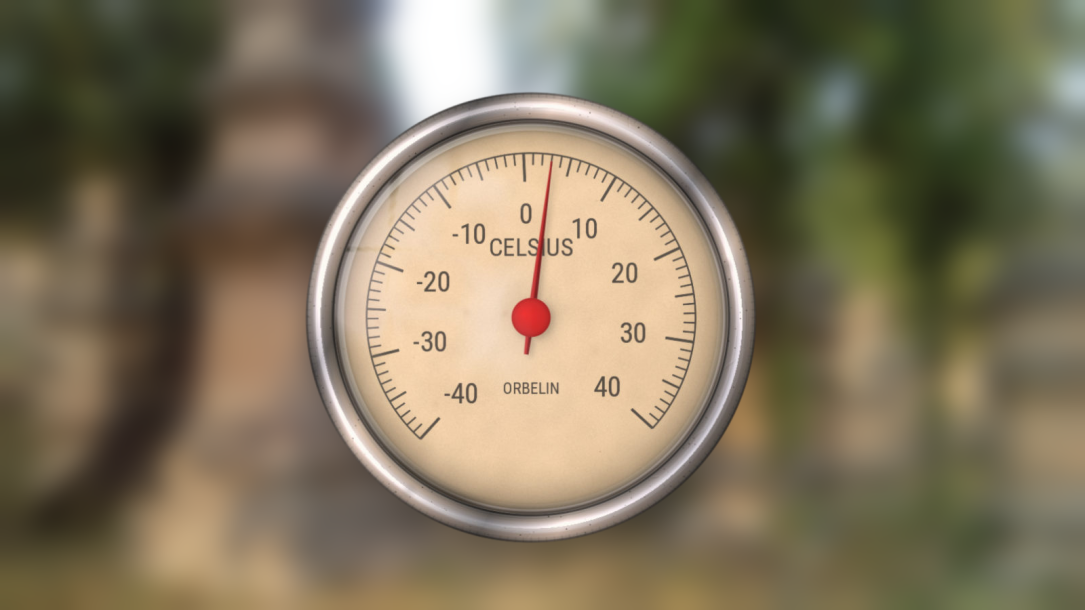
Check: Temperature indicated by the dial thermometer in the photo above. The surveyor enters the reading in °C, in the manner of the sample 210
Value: 3
